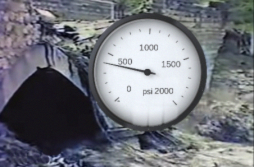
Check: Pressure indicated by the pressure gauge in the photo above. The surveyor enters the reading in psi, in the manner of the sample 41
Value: 400
